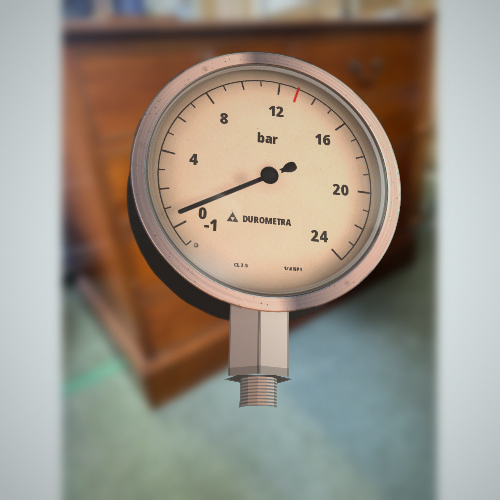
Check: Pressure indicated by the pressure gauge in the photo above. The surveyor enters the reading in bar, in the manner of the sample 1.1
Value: 0.5
